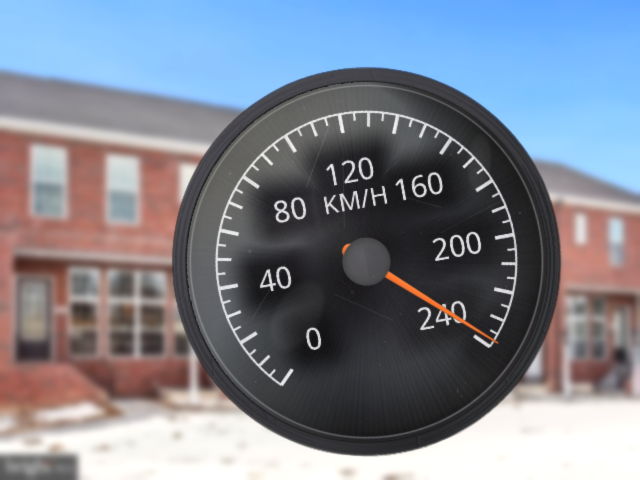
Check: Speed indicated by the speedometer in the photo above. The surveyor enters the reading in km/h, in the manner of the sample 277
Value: 237.5
